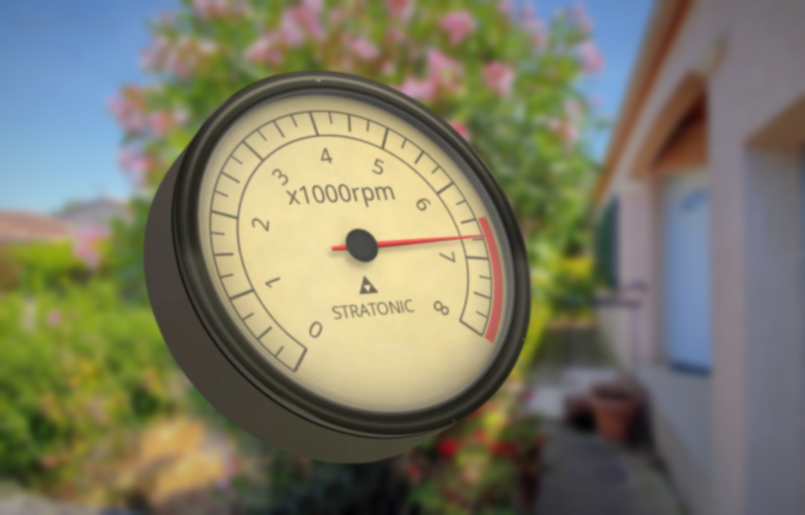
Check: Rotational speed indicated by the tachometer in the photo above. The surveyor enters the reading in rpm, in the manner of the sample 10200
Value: 6750
